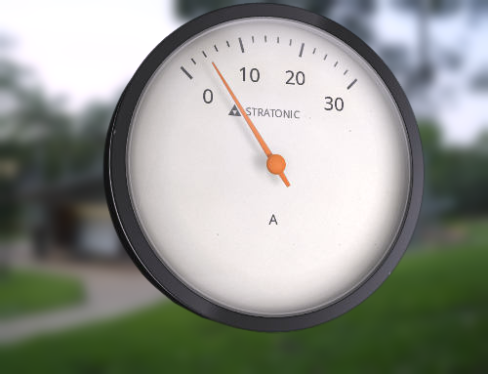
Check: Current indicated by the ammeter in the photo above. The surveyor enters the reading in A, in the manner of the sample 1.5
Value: 4
